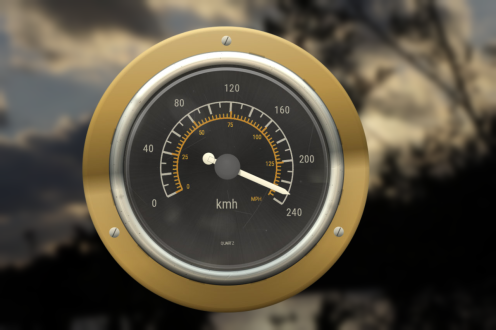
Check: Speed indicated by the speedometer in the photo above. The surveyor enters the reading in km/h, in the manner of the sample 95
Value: 230
